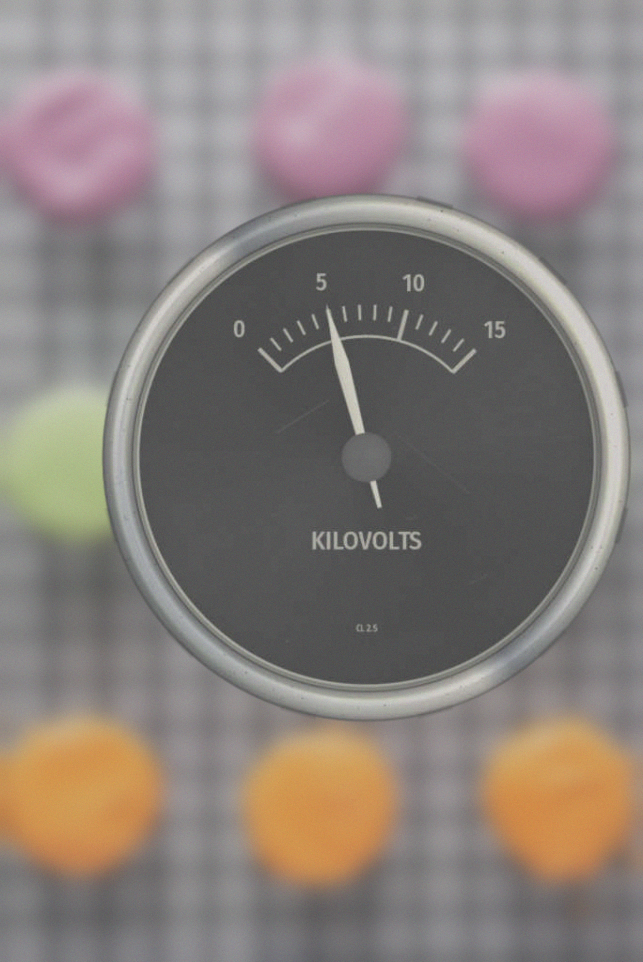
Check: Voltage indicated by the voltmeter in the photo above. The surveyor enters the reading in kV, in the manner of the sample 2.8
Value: 5
